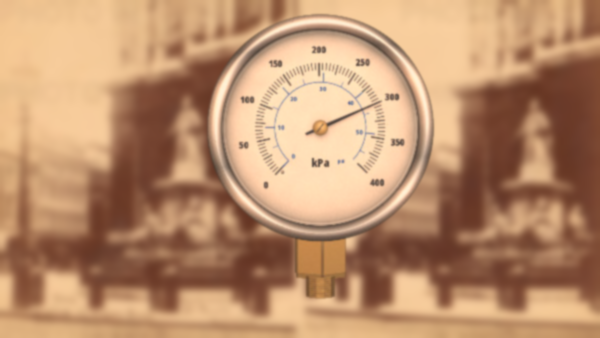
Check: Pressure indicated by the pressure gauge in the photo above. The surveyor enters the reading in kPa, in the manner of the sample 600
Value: 300
